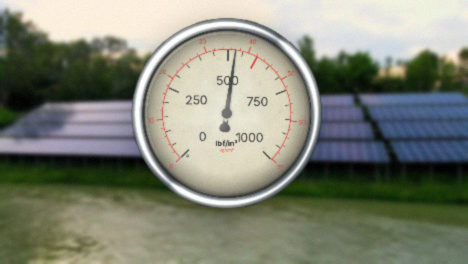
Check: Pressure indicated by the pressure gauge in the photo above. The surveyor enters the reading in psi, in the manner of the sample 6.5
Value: 525
